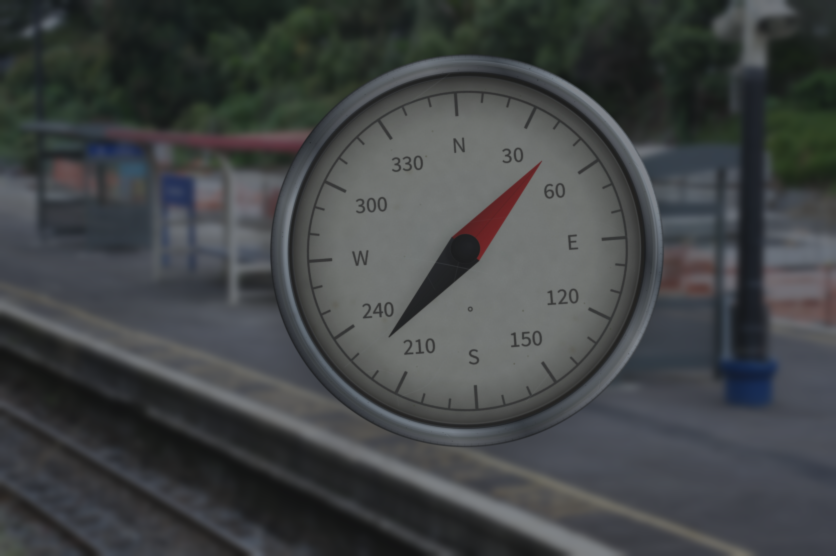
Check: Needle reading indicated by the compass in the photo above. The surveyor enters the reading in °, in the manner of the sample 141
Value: 45
